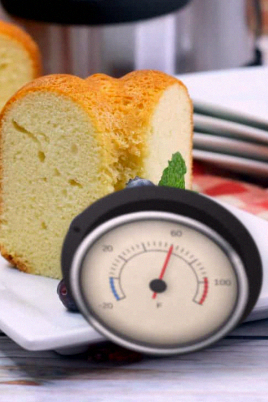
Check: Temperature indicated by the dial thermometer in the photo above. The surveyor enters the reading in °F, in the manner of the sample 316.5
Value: 60
